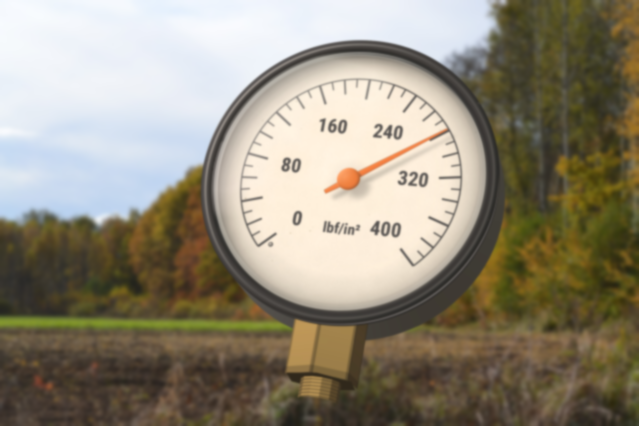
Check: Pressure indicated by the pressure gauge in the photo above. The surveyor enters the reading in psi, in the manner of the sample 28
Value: 280
